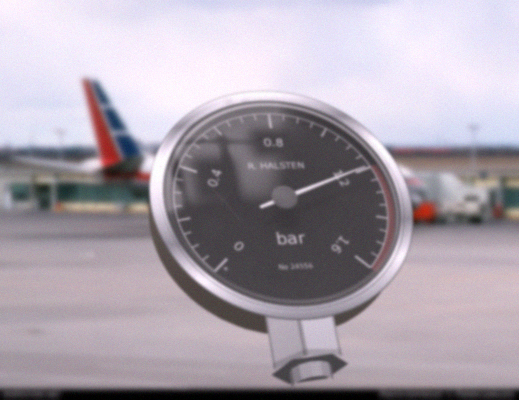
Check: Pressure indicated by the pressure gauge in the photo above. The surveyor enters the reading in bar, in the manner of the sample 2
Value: 1.2
